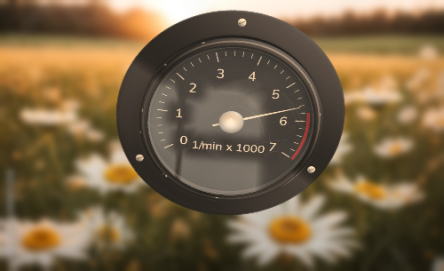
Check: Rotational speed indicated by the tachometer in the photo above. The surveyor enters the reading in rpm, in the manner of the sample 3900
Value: 5600
